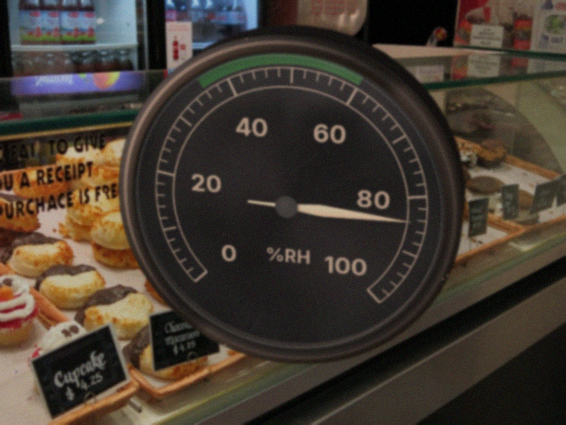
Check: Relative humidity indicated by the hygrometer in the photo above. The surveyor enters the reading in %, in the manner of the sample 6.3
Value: 84
